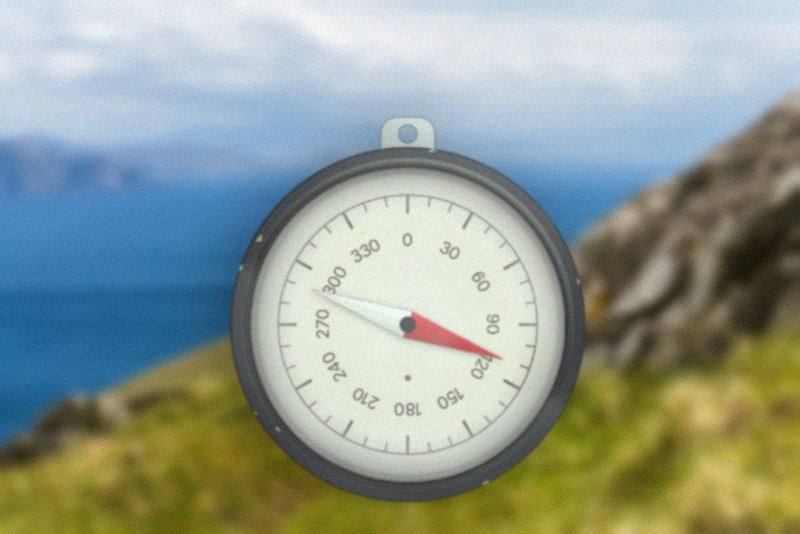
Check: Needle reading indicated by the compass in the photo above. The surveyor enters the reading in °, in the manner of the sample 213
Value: 110
